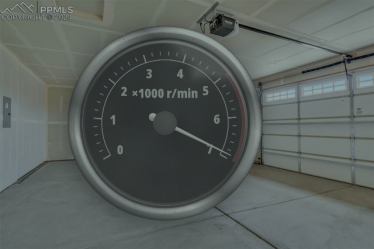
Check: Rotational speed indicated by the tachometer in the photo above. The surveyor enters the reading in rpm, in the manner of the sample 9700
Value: 6900
